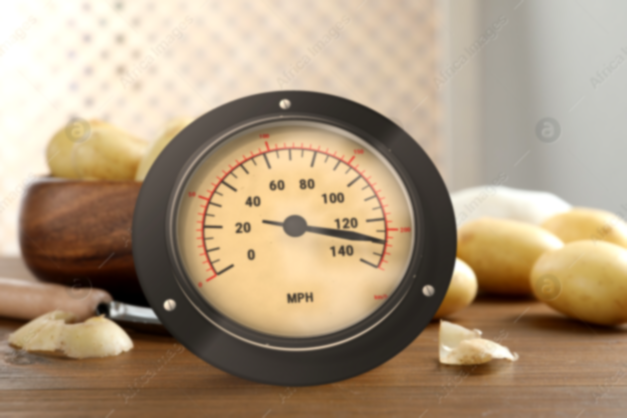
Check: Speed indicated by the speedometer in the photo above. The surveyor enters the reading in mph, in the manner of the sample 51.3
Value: 130
